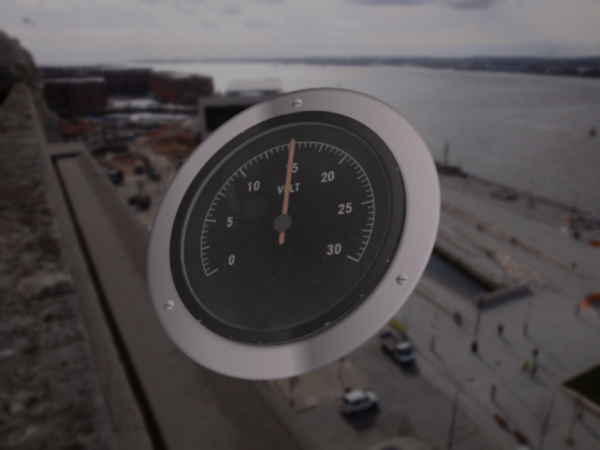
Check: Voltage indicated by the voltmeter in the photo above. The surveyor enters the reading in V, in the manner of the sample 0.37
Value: 15
